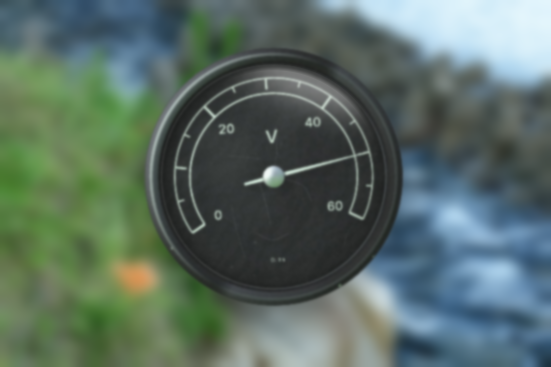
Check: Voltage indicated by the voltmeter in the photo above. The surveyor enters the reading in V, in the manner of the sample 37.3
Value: 50
